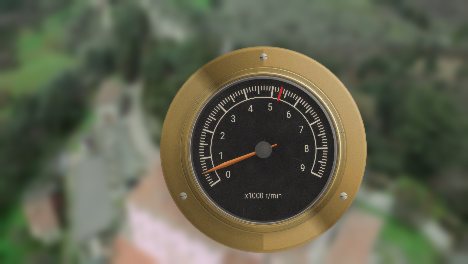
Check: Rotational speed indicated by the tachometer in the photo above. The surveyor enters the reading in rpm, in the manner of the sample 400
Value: 500
